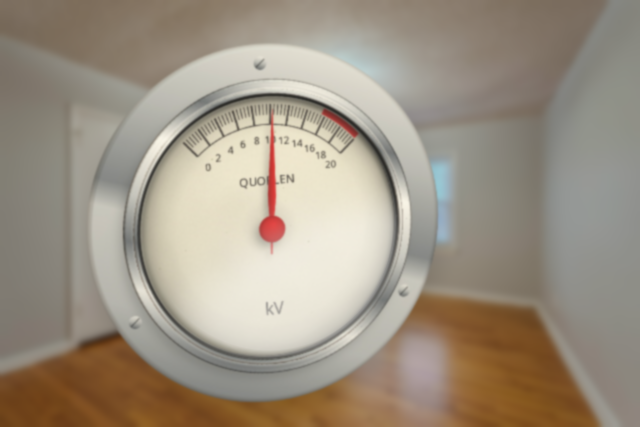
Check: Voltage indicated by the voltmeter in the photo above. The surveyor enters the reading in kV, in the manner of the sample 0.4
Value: 10
